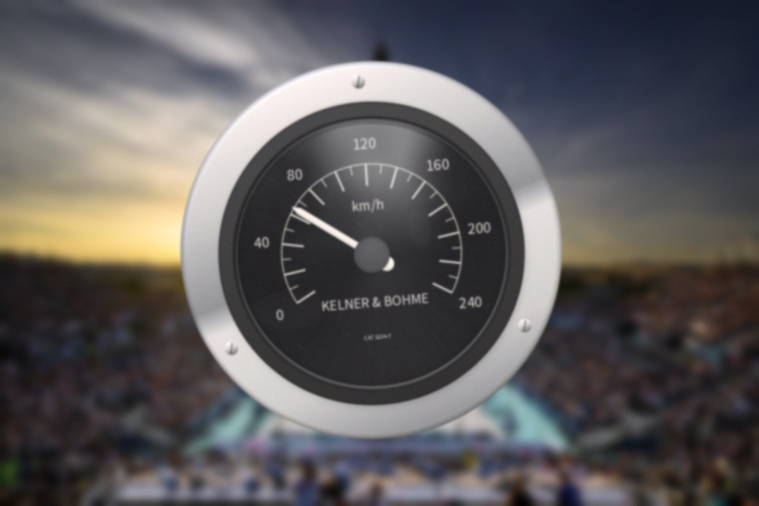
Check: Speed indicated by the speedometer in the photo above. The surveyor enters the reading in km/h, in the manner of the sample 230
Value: 65
